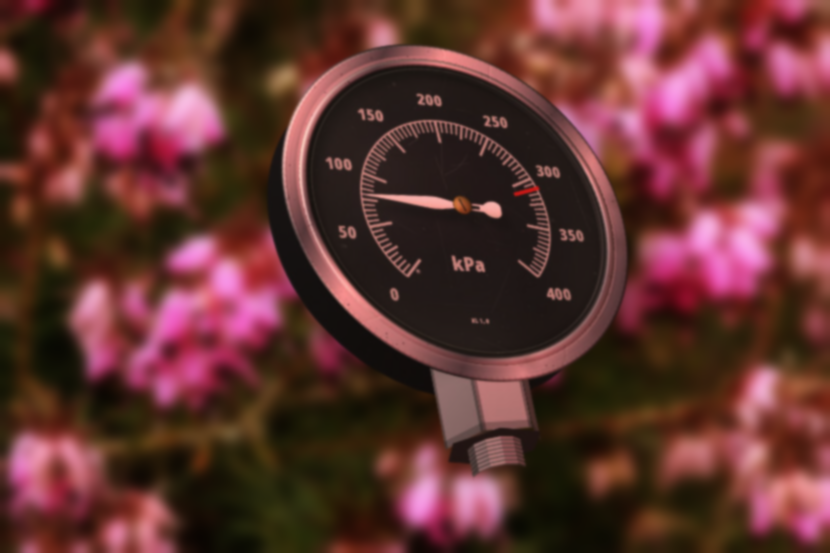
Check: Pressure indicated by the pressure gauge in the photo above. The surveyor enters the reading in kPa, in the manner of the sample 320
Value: 75
